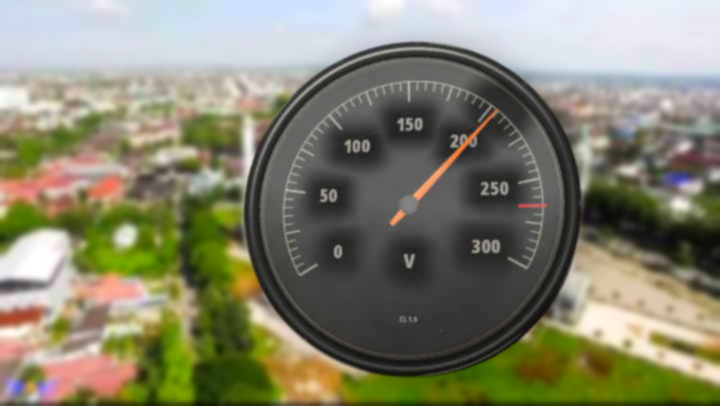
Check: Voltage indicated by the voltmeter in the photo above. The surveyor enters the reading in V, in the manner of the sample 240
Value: 205
